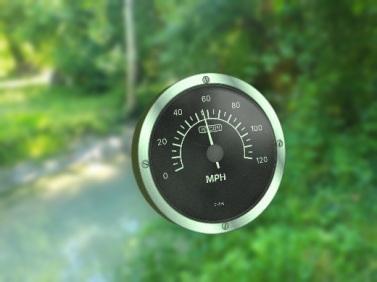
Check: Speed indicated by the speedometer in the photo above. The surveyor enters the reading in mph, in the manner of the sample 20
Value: 55
